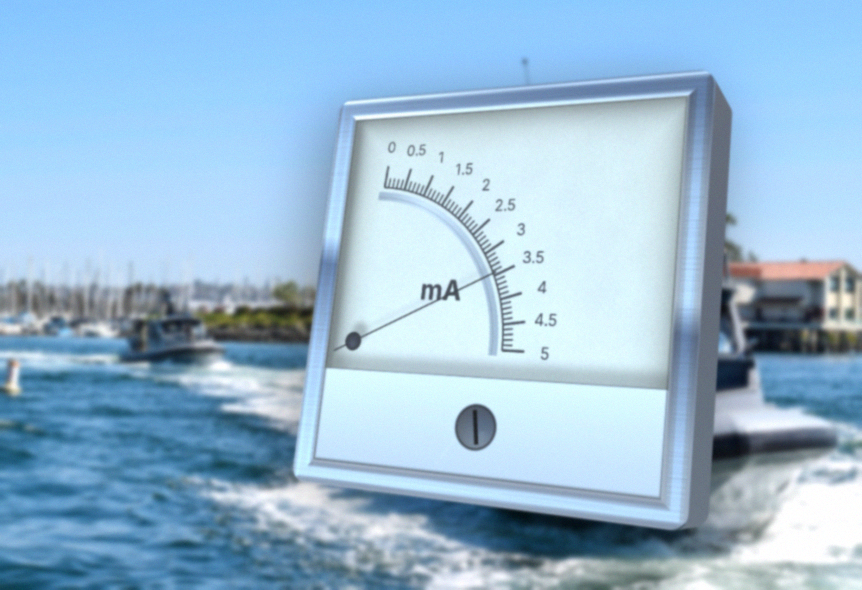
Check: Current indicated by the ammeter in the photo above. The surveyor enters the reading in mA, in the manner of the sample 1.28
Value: 3.5
